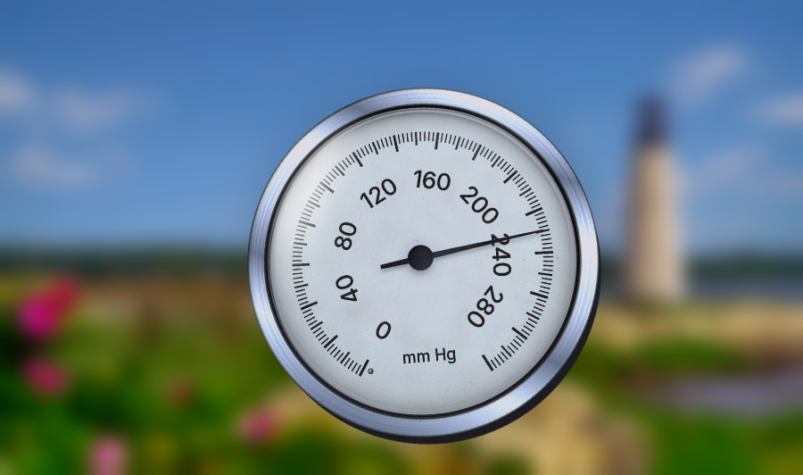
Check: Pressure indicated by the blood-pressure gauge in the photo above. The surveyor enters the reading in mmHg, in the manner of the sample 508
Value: 230
